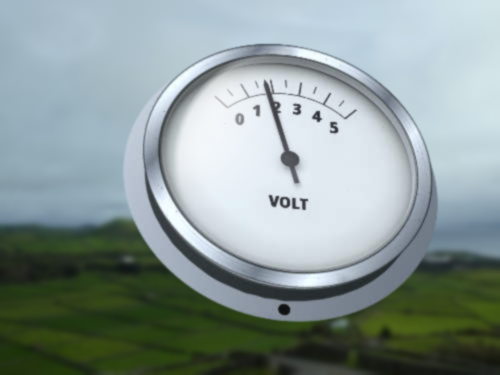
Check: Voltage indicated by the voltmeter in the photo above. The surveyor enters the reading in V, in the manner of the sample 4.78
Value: 1.75
